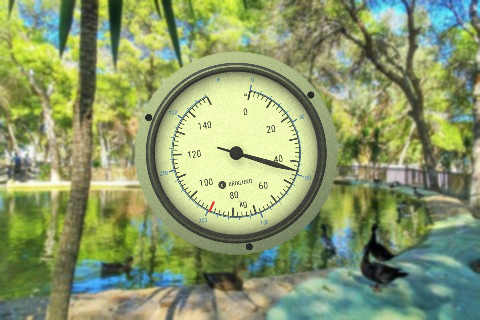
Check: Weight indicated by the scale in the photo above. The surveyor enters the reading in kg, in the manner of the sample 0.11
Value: 44
